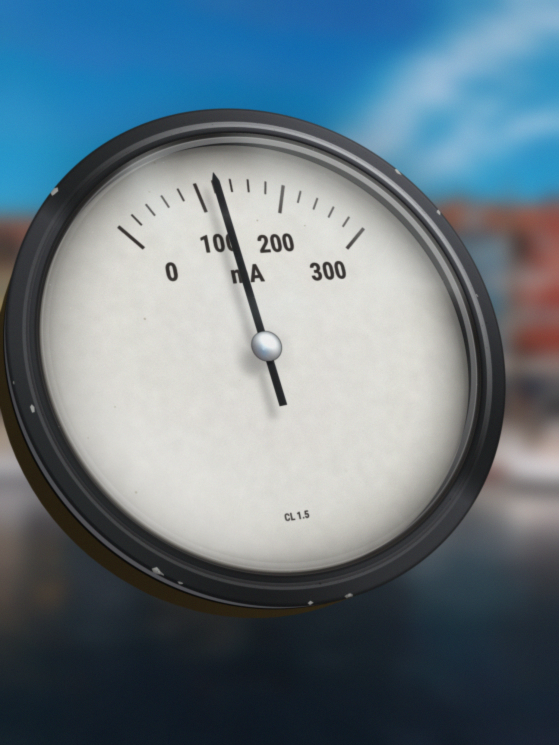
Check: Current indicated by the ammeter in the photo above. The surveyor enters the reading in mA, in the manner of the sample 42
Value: 120
